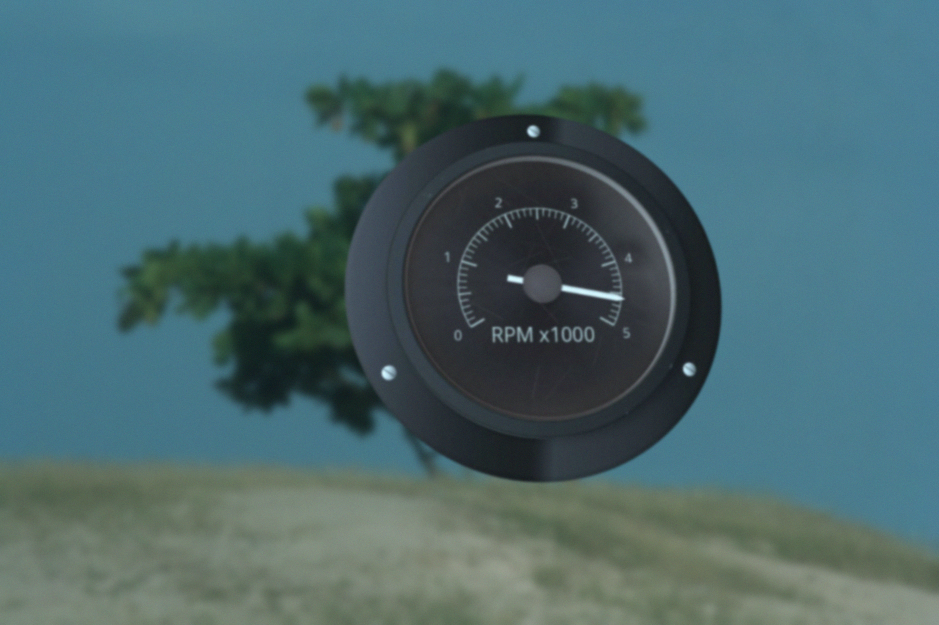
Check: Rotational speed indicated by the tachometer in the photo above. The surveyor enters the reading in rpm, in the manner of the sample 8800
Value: 4600
